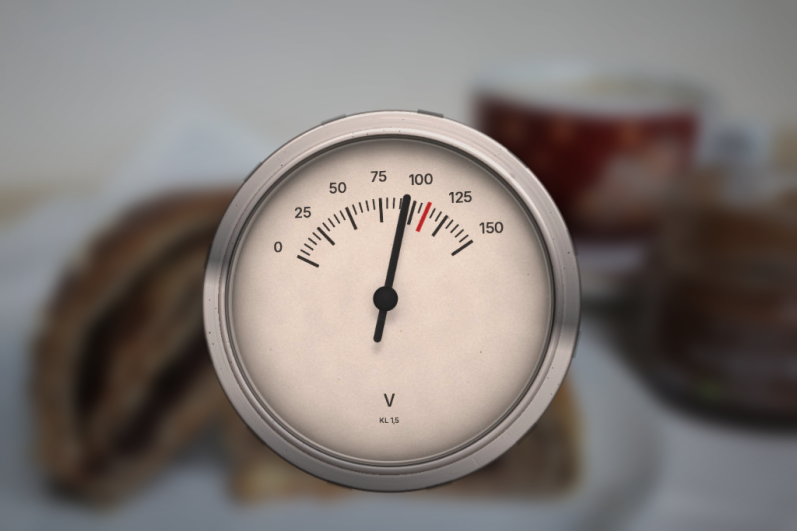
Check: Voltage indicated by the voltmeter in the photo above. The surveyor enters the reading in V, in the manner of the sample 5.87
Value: 95
